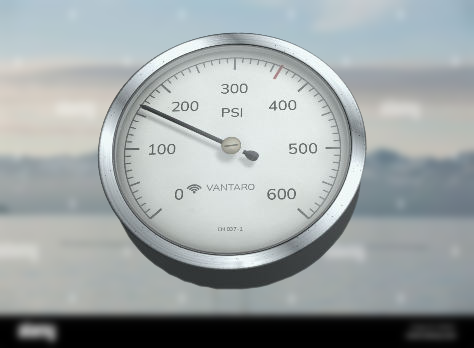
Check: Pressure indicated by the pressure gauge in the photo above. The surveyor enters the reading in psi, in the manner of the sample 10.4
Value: 160
